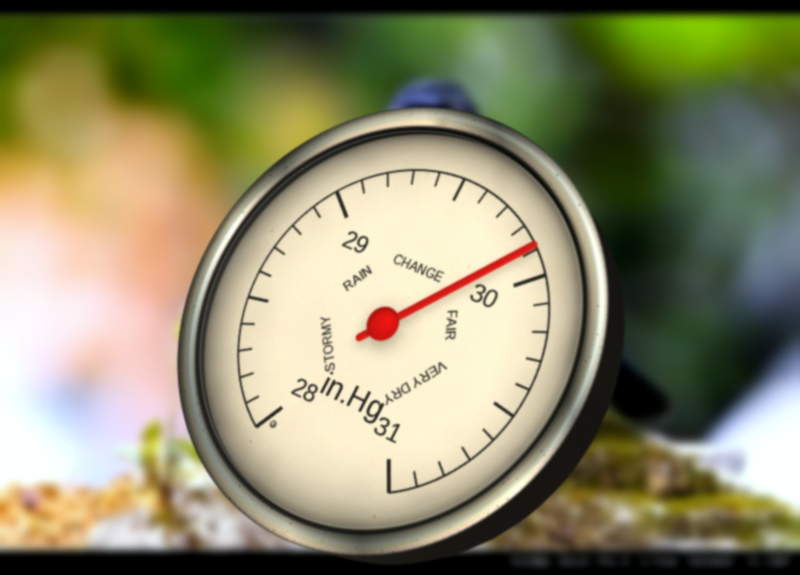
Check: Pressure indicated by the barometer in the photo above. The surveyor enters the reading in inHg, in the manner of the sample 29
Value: 29.9
